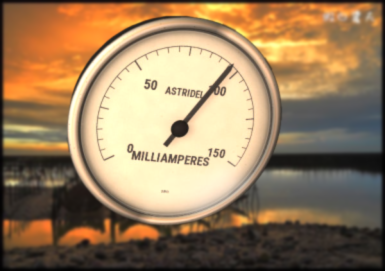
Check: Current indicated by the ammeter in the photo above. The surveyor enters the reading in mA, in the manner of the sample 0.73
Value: 95
